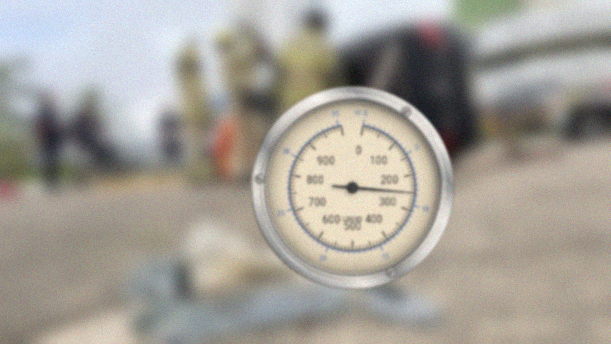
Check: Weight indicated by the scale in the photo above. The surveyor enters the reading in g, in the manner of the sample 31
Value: 250
